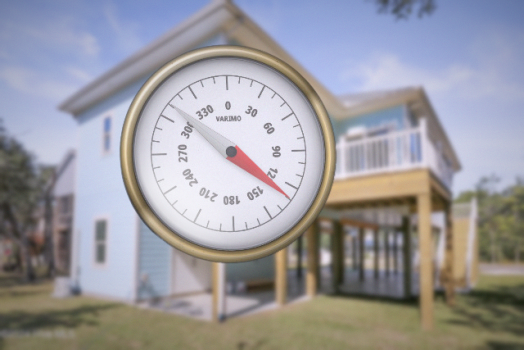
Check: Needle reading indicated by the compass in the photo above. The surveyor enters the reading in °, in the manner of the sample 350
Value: 130
